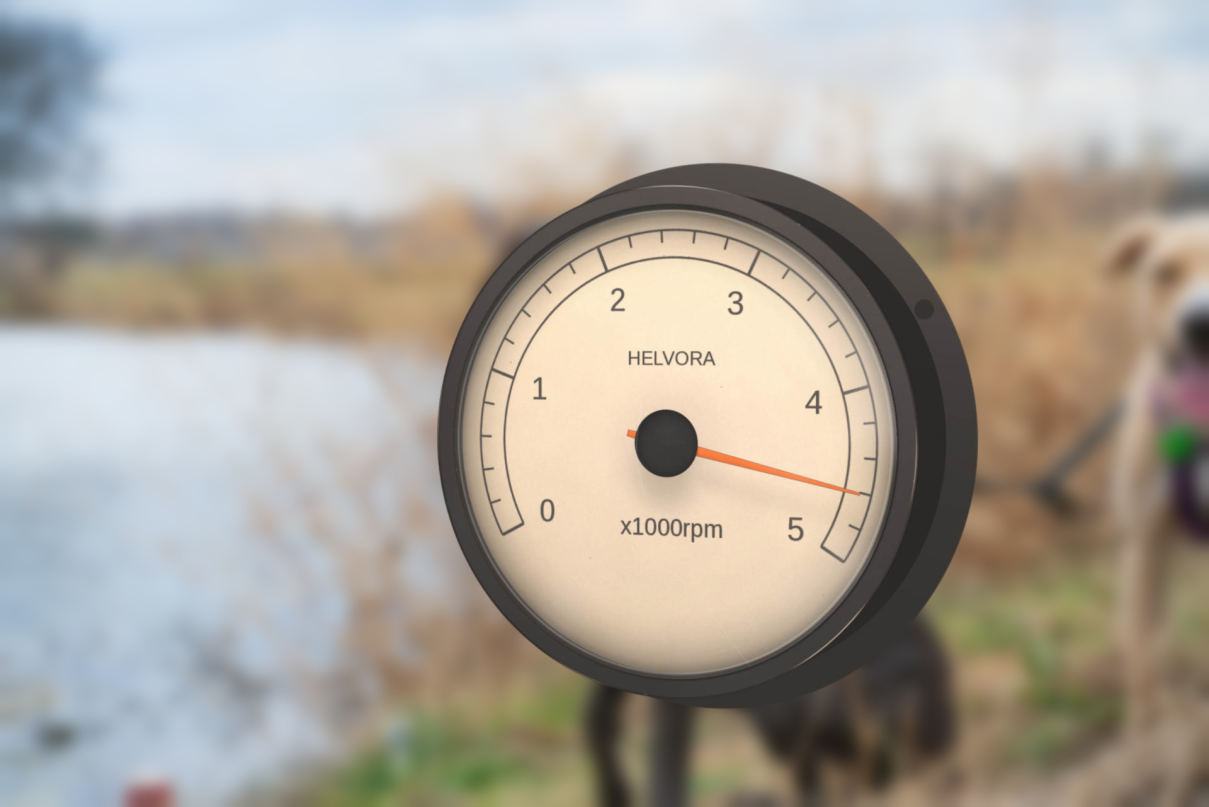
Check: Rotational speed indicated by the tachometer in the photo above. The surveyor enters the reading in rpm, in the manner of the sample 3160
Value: 4600
